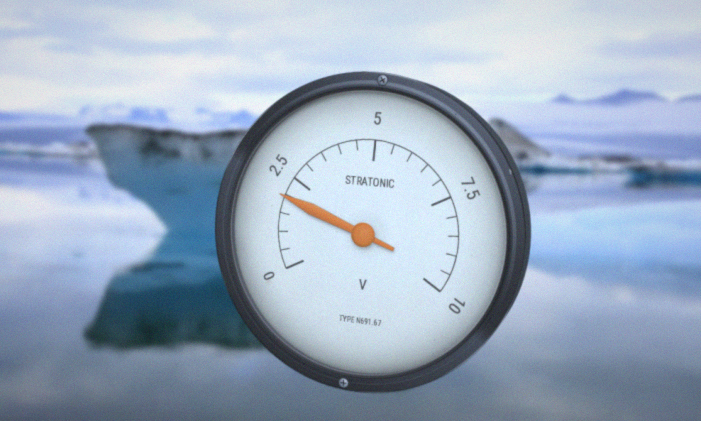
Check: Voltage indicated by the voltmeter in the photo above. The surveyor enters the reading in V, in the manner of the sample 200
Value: 2
